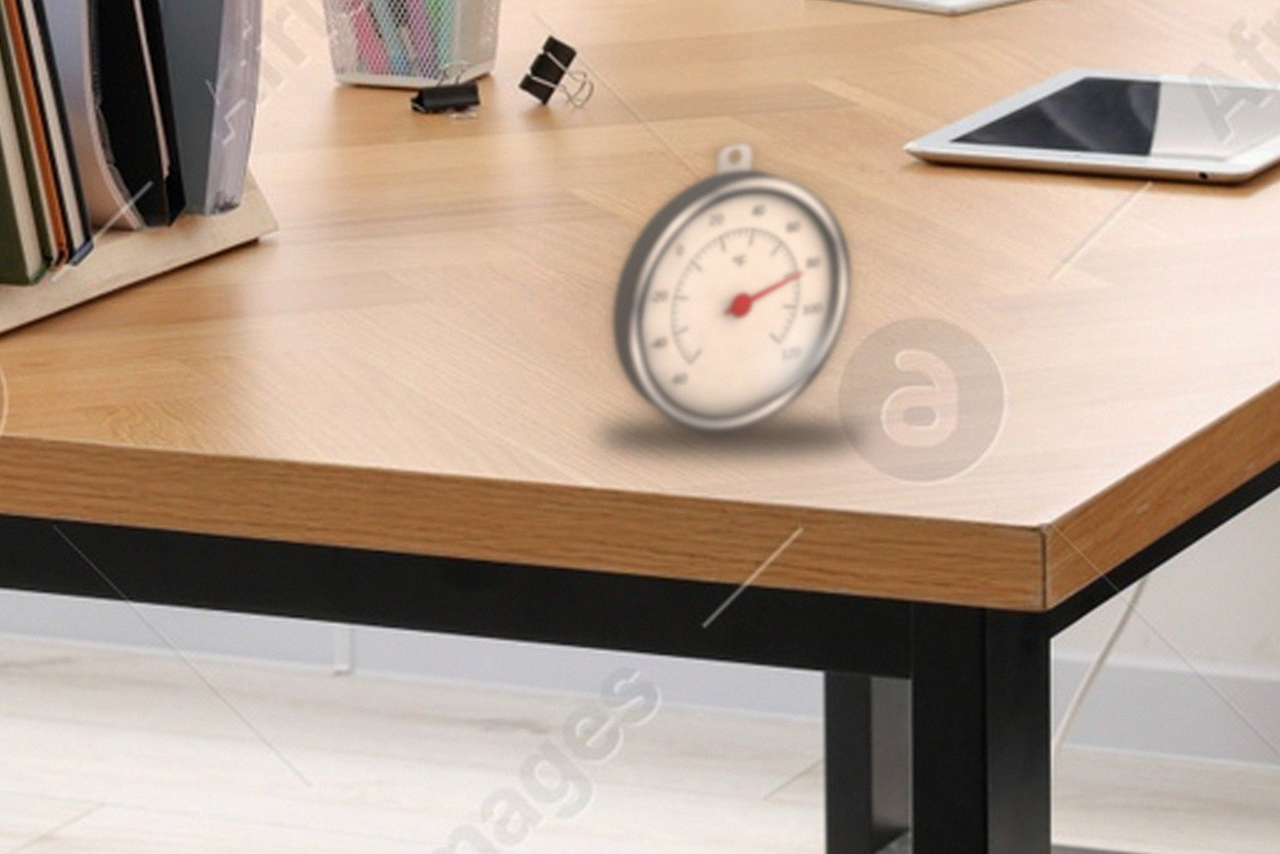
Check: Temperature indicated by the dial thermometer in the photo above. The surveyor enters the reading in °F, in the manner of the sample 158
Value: 80
